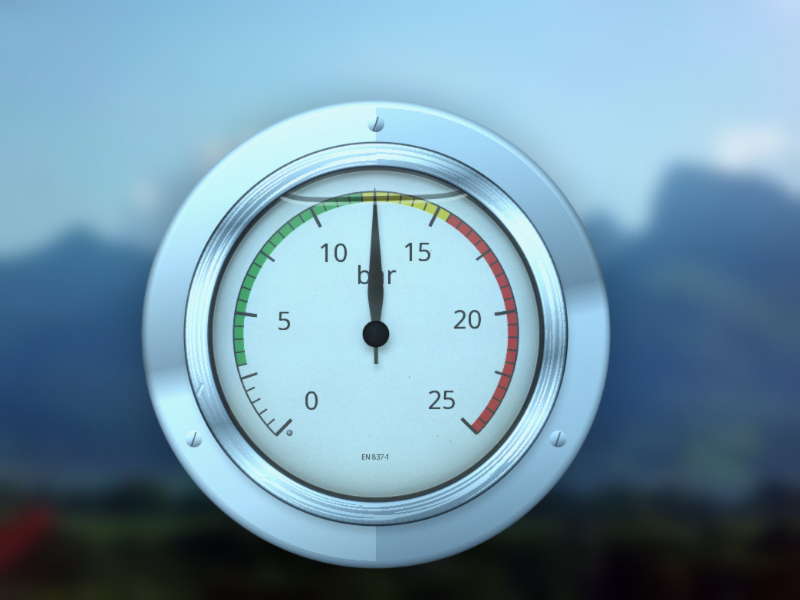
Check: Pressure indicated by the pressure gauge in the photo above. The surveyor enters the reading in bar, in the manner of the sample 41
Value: 12.5
